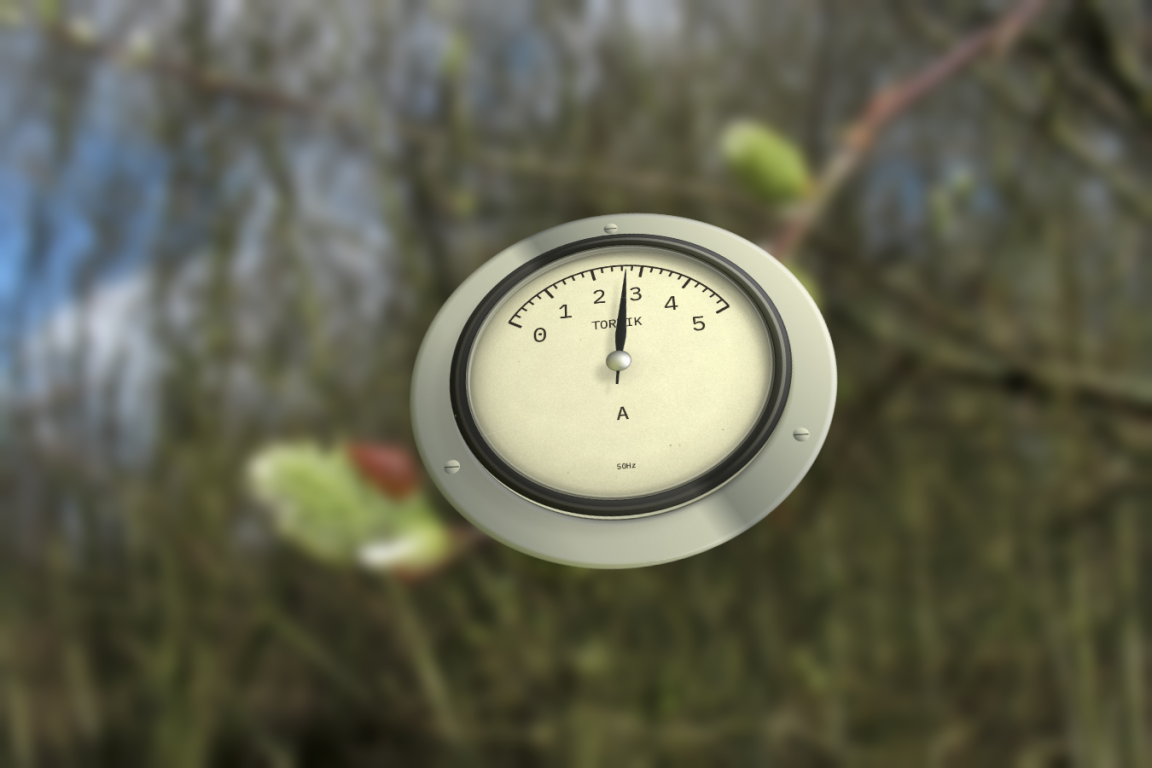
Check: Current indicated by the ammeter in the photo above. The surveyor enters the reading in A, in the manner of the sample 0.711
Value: 2.7
